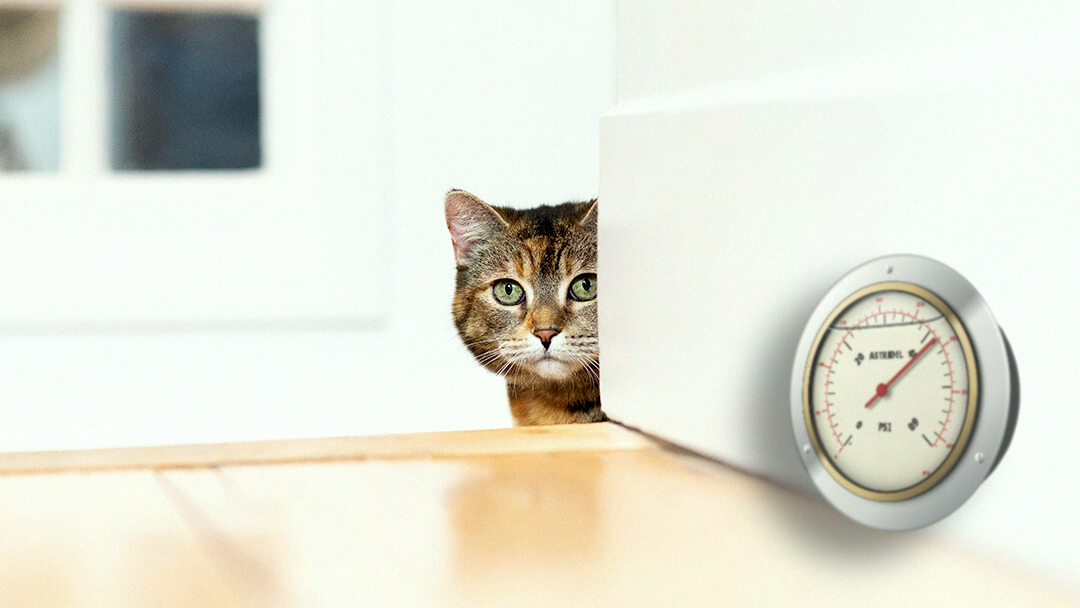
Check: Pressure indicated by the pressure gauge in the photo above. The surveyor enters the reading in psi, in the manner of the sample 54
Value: 42
